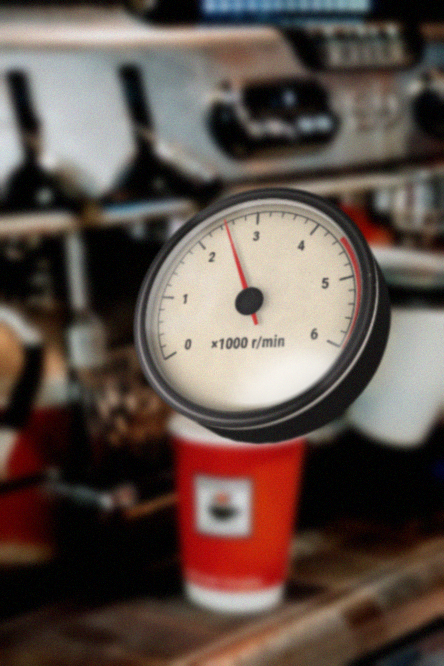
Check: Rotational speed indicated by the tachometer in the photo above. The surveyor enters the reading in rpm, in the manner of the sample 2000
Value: 2500
